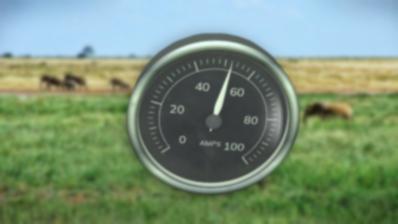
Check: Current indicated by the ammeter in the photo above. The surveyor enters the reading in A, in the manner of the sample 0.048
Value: 52
